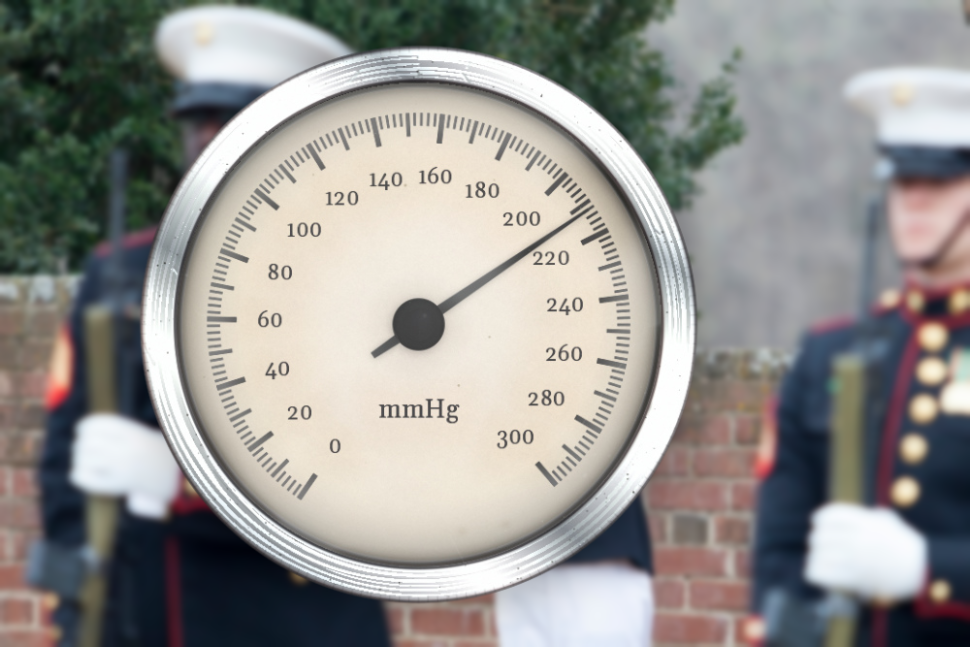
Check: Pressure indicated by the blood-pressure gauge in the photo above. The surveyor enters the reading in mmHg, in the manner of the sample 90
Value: 212
